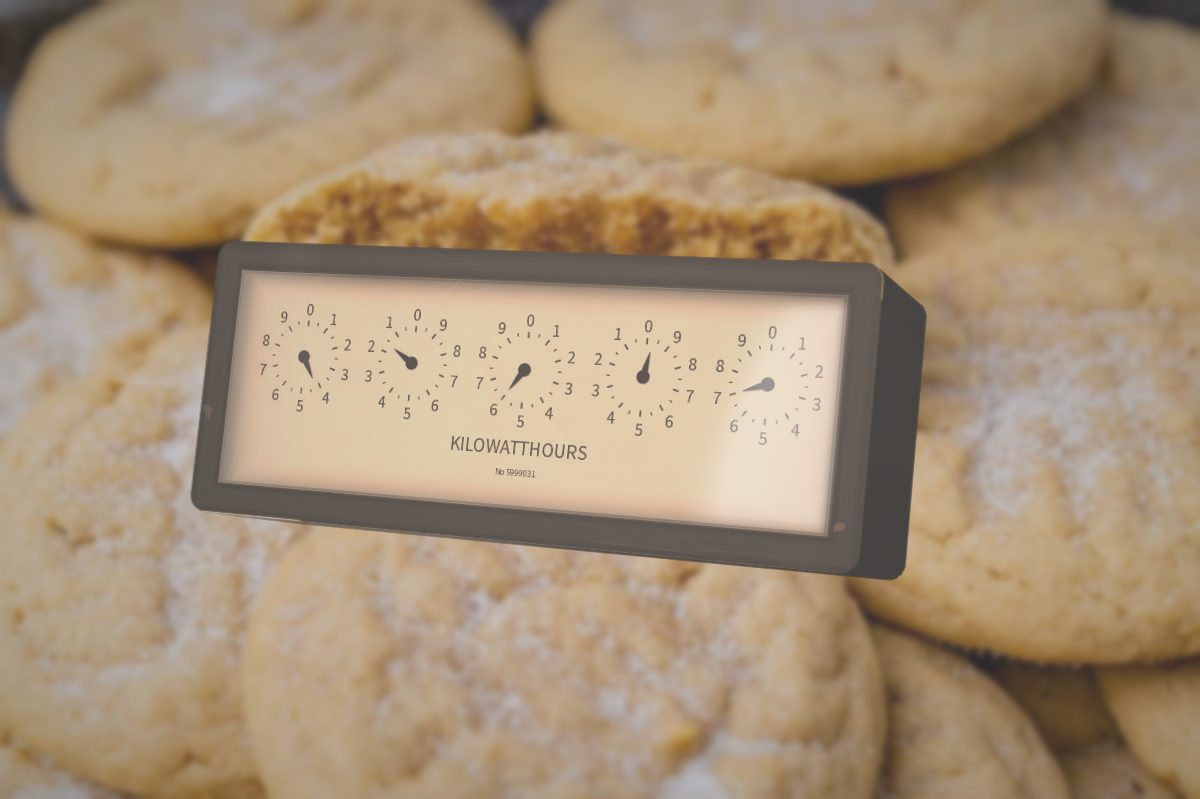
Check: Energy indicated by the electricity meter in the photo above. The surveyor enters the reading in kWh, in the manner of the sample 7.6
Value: 41597
